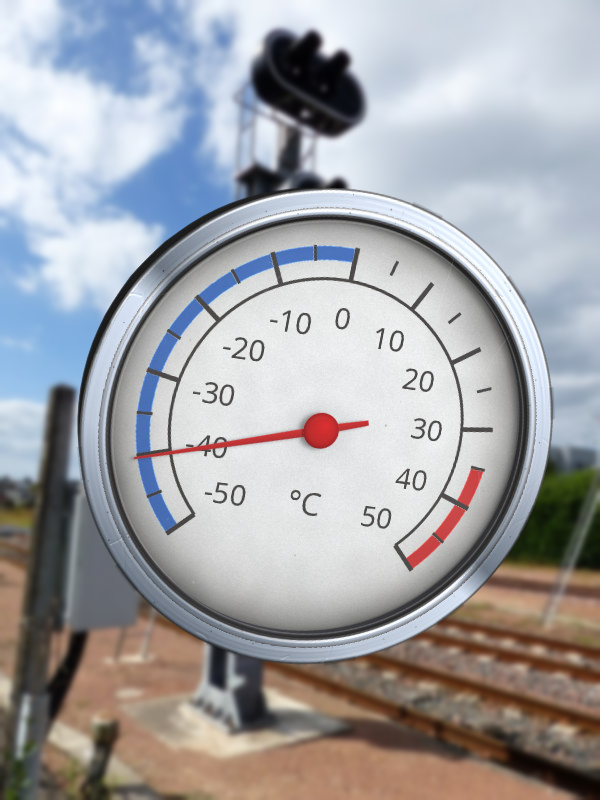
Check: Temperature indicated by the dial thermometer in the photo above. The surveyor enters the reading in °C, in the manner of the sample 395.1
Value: -40
